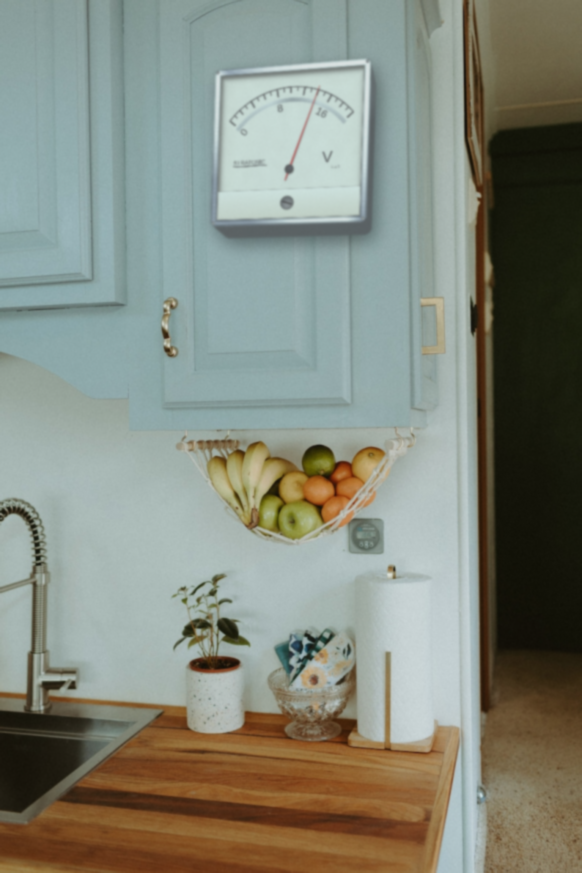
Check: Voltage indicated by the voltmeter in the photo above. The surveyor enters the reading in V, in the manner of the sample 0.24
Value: 14
